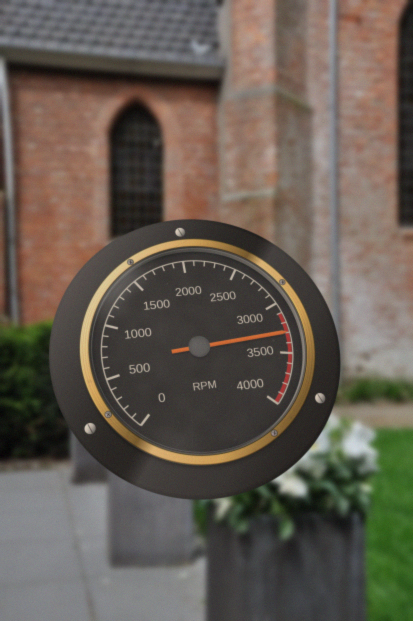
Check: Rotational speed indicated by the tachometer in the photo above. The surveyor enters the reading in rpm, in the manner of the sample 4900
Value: 3300
